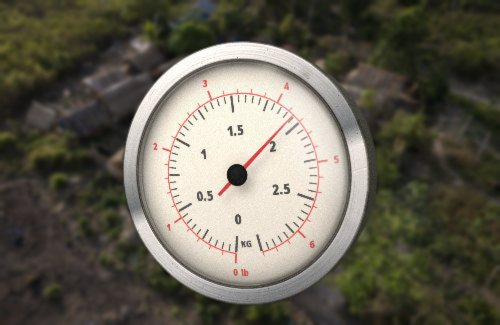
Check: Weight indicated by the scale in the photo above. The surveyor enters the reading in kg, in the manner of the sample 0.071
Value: 1.95
